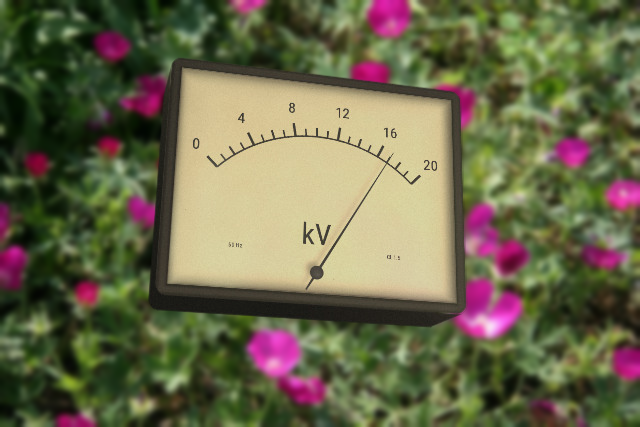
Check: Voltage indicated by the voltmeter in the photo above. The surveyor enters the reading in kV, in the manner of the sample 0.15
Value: 17
